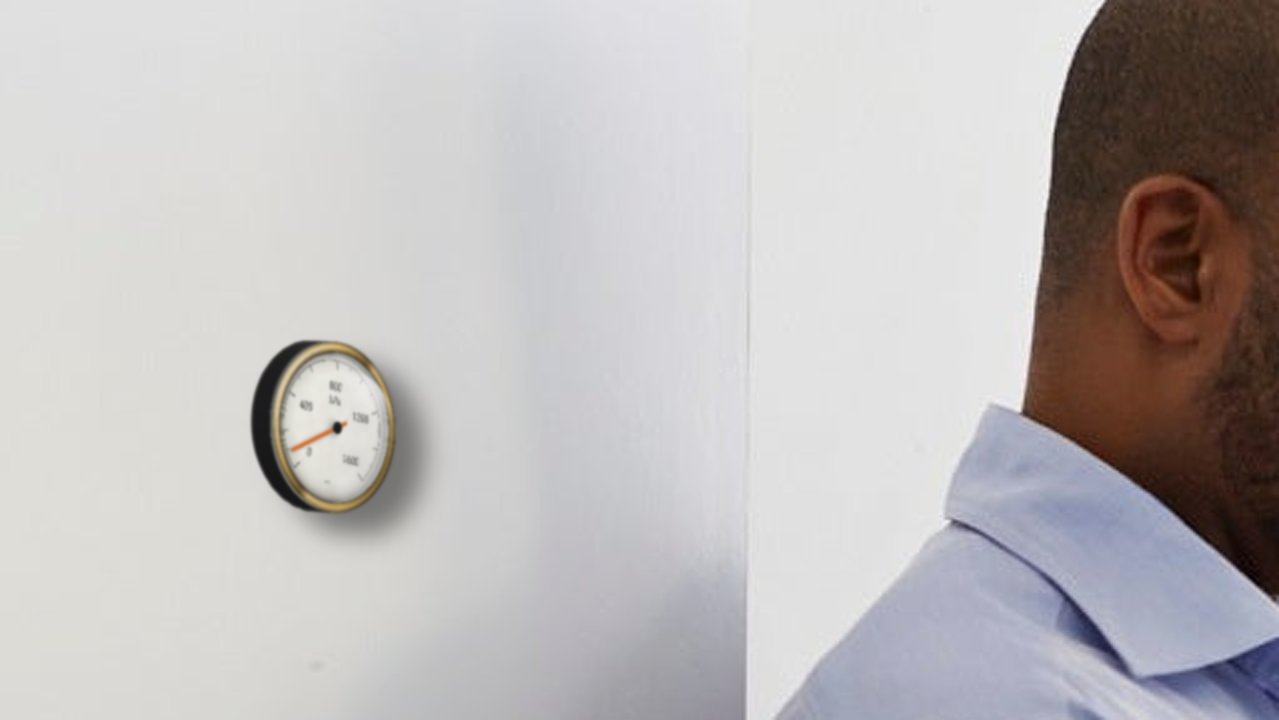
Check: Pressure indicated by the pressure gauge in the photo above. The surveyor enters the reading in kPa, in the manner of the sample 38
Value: 100
